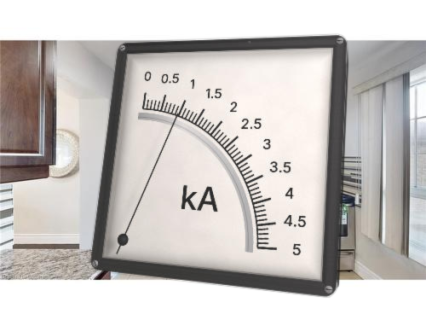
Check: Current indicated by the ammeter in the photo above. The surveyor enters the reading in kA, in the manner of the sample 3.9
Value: 1
